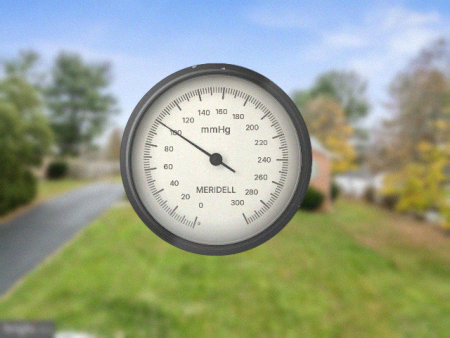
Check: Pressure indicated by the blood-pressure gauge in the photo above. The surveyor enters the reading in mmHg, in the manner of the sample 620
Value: 100
